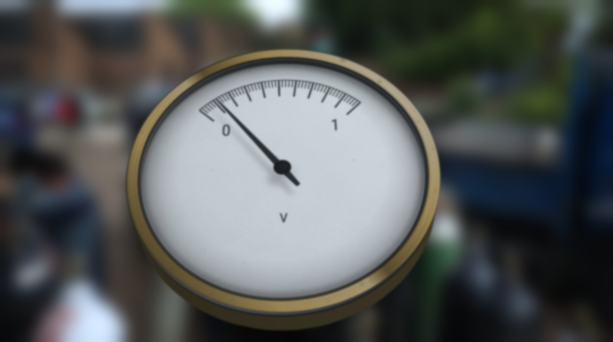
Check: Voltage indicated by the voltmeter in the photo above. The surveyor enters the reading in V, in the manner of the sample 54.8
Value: 0.1
